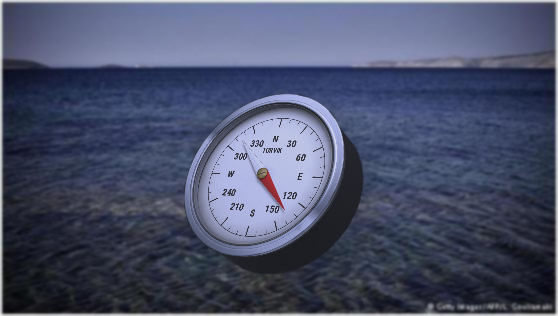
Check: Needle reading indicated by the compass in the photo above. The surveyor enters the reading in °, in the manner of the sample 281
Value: 135
